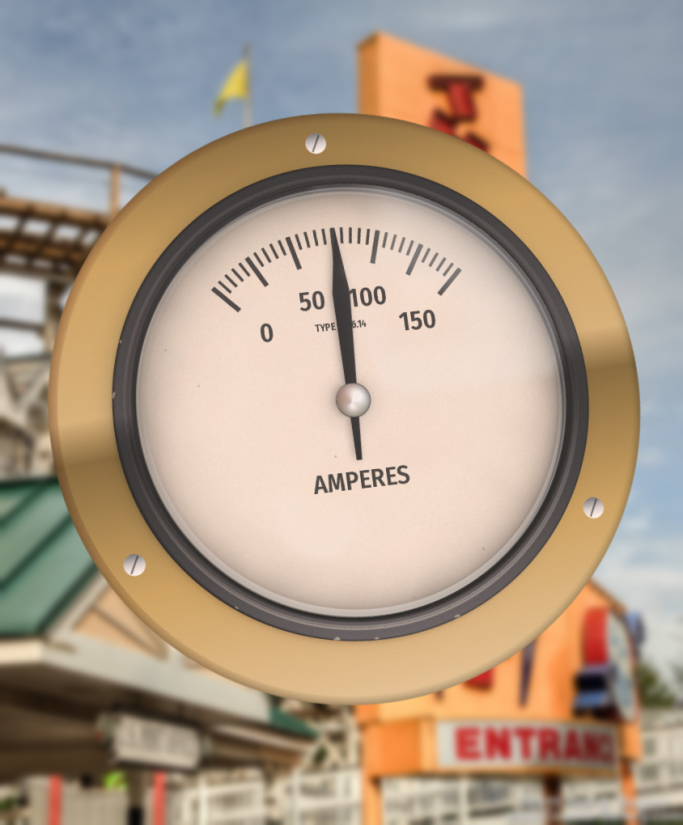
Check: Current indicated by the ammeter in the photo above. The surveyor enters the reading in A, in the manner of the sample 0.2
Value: 75
